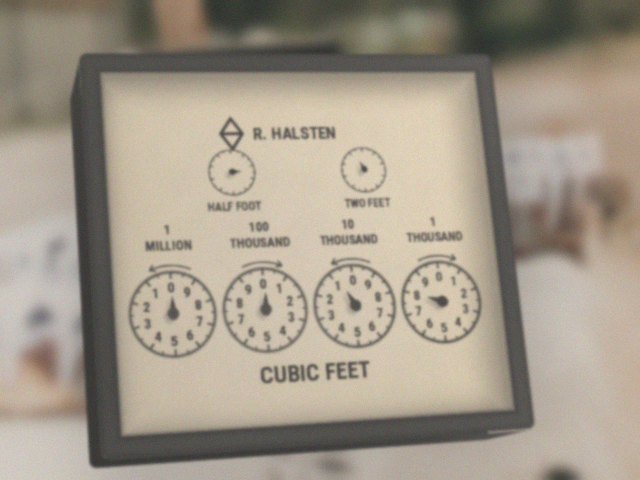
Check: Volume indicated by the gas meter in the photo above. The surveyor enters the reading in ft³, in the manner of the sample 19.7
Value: 800
